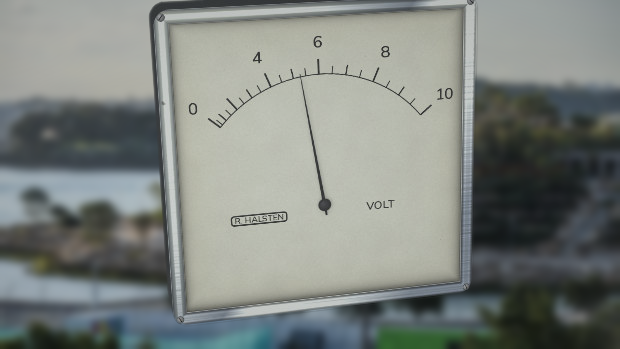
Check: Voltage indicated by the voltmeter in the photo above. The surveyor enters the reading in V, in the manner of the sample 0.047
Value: 5.25
